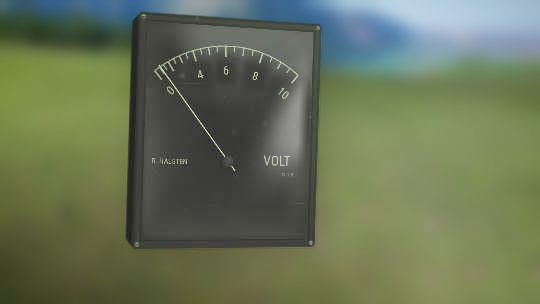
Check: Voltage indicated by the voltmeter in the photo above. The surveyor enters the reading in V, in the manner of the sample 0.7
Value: 1
